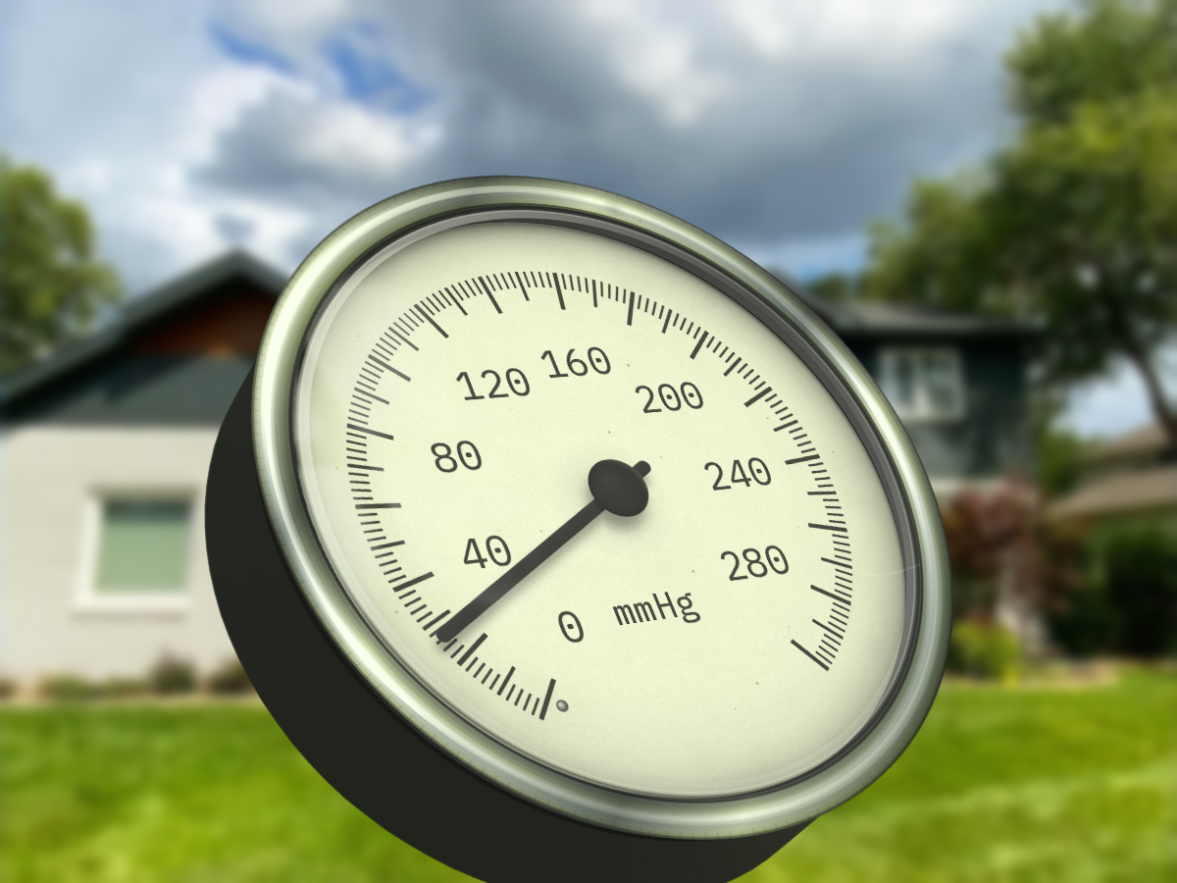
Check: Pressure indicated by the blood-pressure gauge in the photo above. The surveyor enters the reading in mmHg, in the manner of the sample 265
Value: 26
